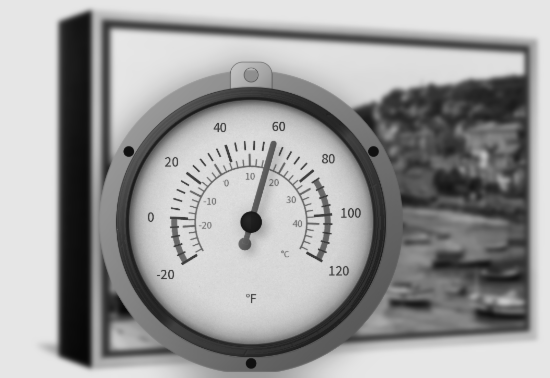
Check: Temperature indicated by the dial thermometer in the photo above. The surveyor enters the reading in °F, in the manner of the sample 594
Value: 60
